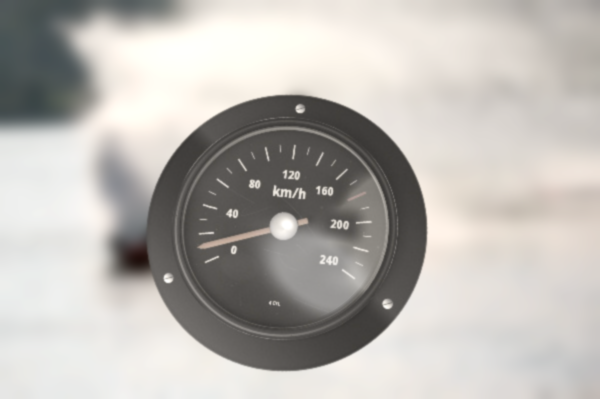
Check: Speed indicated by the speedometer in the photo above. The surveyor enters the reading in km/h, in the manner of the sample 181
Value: 10
